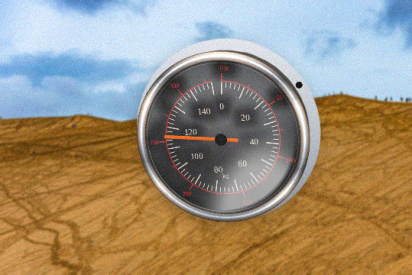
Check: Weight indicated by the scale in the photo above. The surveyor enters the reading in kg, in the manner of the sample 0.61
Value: 116
